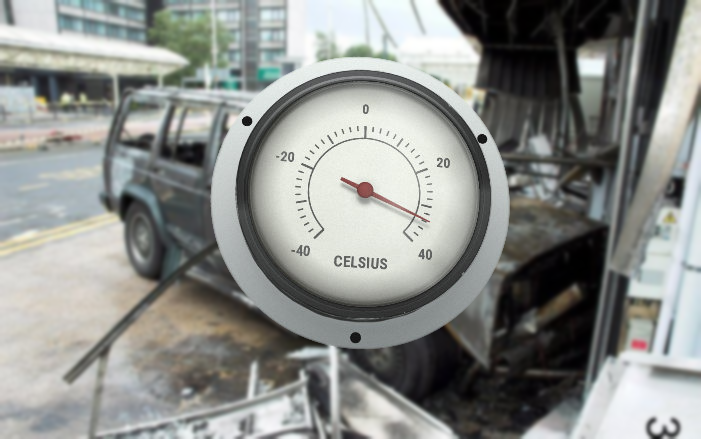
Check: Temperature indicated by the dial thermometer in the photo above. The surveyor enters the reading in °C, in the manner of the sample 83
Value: 34
